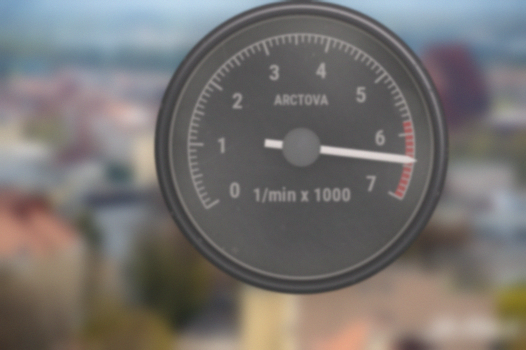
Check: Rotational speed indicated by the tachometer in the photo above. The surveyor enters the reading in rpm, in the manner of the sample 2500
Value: 6400
